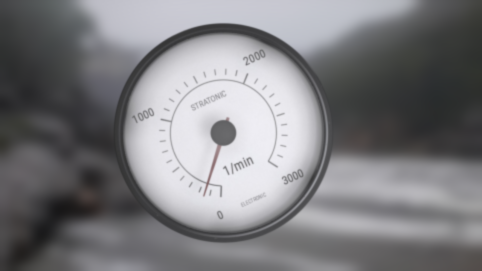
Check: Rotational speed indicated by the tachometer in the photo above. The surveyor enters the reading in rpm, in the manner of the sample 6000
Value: 150
